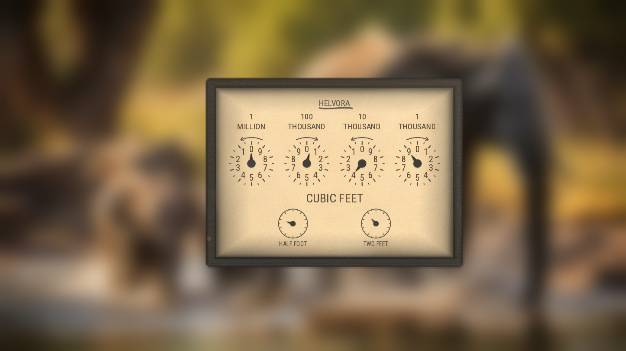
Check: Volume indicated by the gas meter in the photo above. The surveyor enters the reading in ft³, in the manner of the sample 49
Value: 3900
